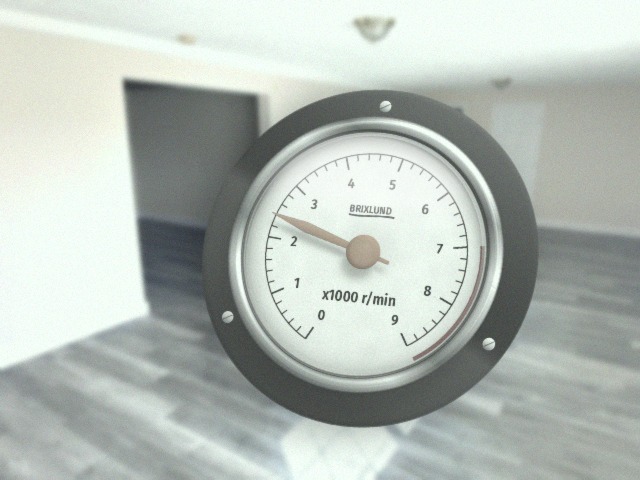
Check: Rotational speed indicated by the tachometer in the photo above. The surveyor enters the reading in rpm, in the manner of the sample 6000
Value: 2400
